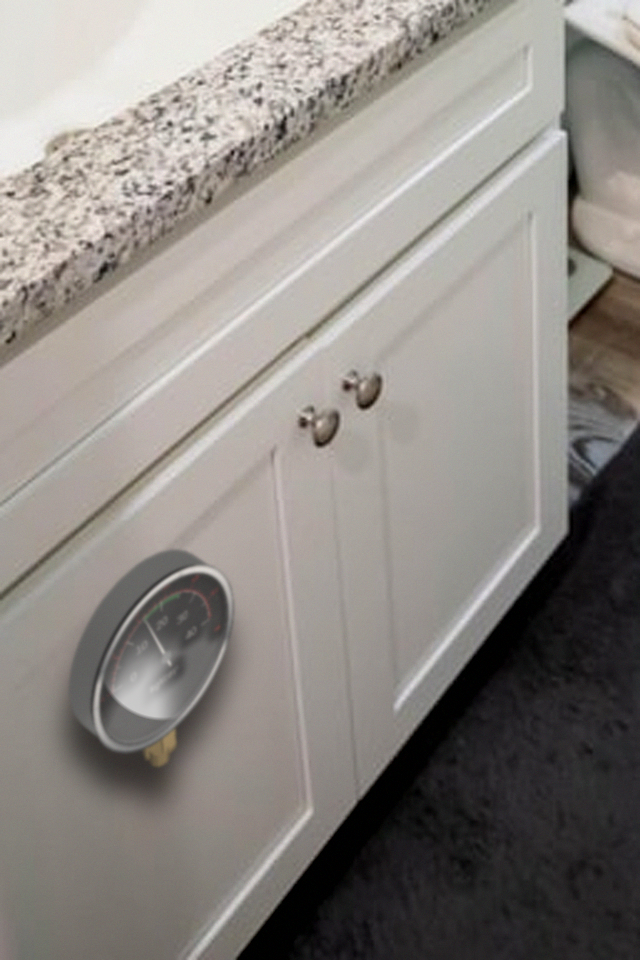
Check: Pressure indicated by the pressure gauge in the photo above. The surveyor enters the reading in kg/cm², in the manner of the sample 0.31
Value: 15
